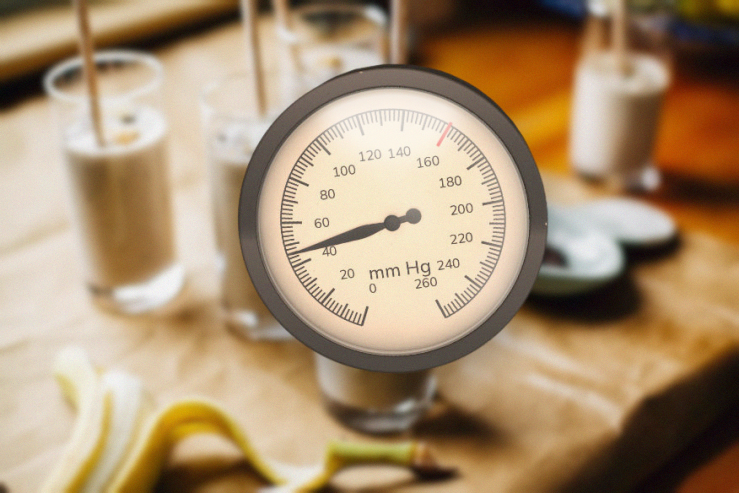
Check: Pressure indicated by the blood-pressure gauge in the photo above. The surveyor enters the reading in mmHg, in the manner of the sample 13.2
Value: 46
